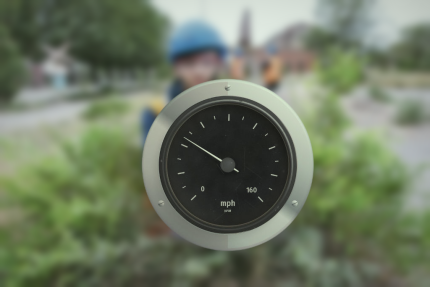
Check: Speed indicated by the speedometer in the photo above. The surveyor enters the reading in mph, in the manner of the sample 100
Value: 45
